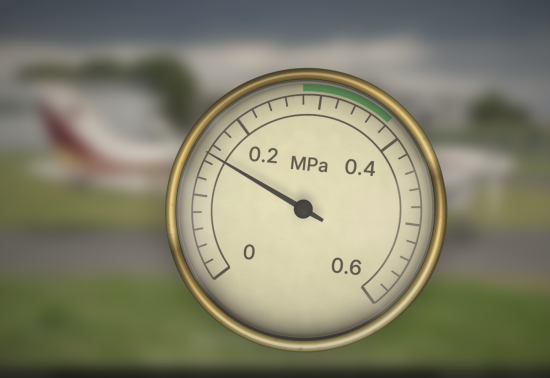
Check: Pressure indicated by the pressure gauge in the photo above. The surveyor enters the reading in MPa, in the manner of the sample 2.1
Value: 0.15
